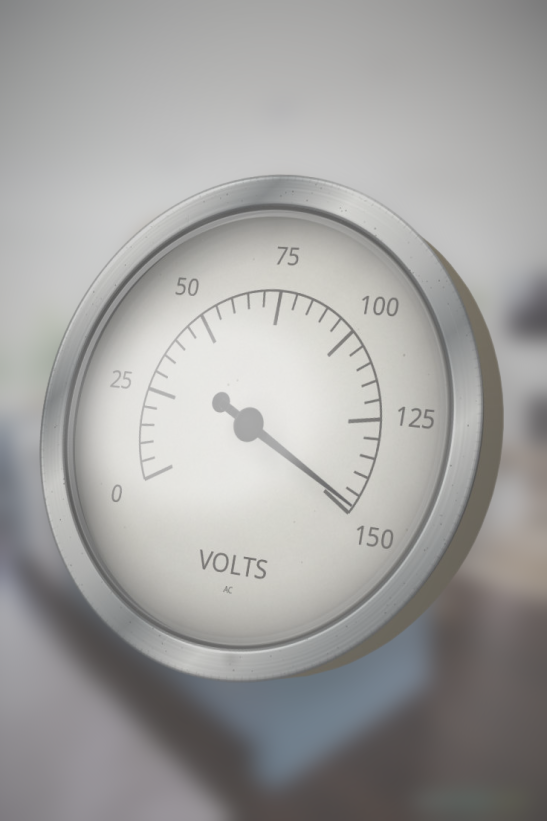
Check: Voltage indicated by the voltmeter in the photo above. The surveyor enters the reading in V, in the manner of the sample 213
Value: 147.5
